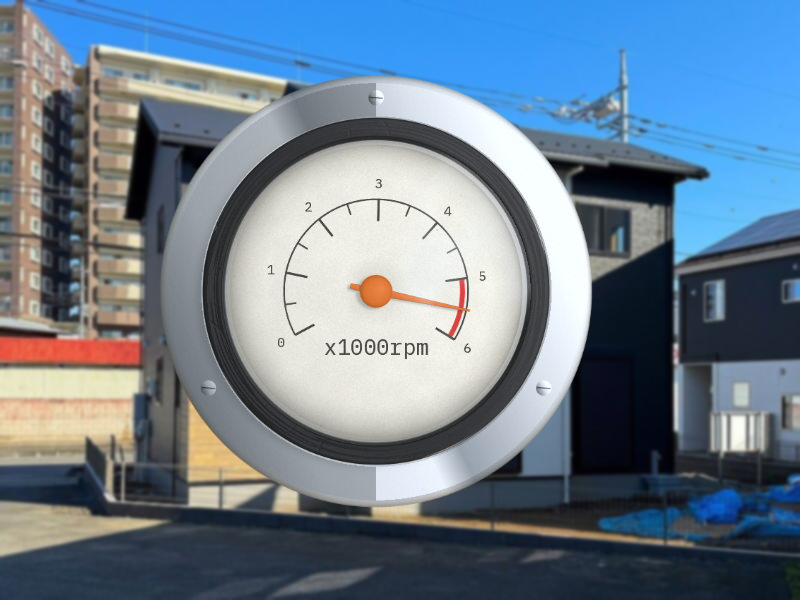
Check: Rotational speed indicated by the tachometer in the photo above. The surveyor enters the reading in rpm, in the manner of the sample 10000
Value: 5500
